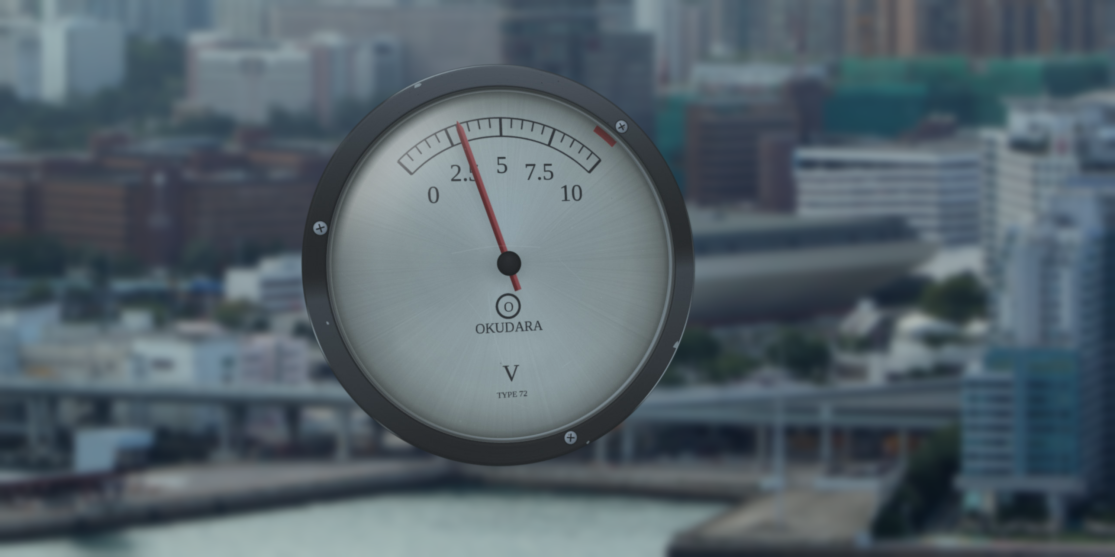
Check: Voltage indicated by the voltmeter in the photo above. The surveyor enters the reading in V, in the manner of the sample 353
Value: 3
